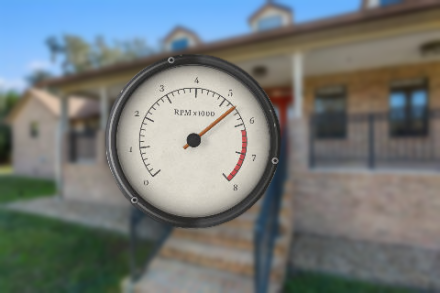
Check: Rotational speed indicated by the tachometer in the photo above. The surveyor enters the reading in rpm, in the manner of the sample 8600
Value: 5400
